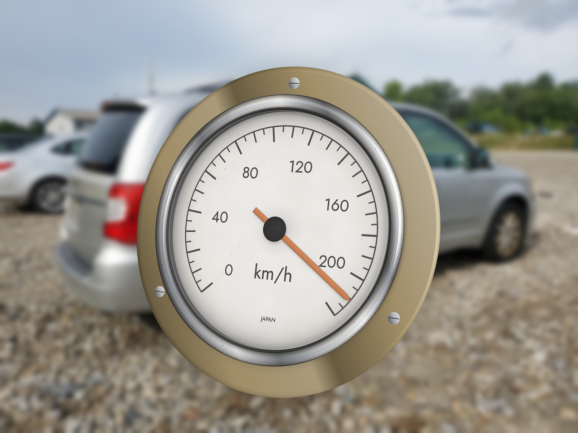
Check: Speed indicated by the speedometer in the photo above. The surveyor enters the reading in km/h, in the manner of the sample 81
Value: 210
